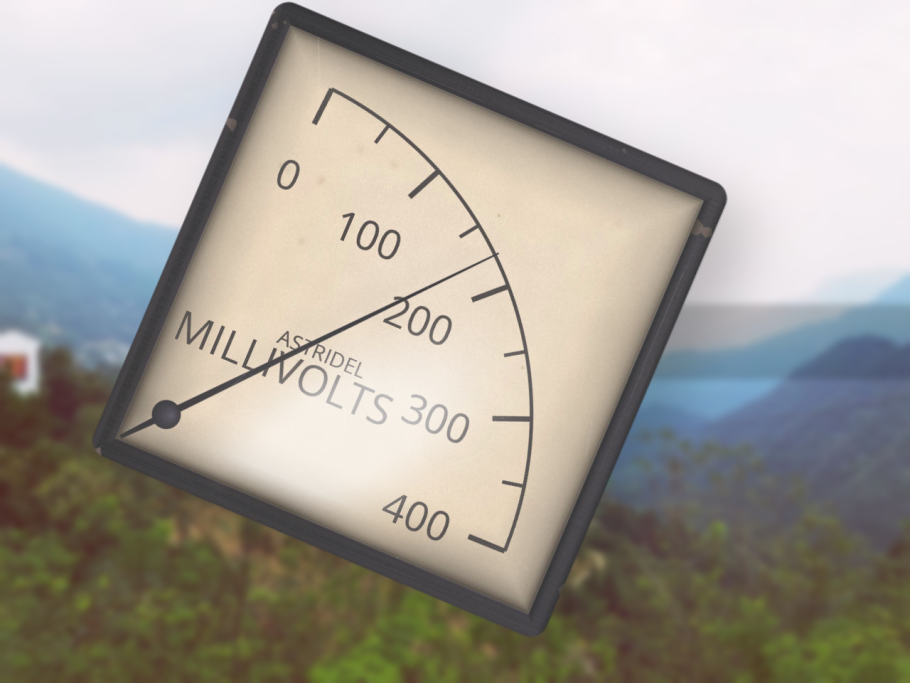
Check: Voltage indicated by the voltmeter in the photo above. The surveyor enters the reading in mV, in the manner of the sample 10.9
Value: 175
